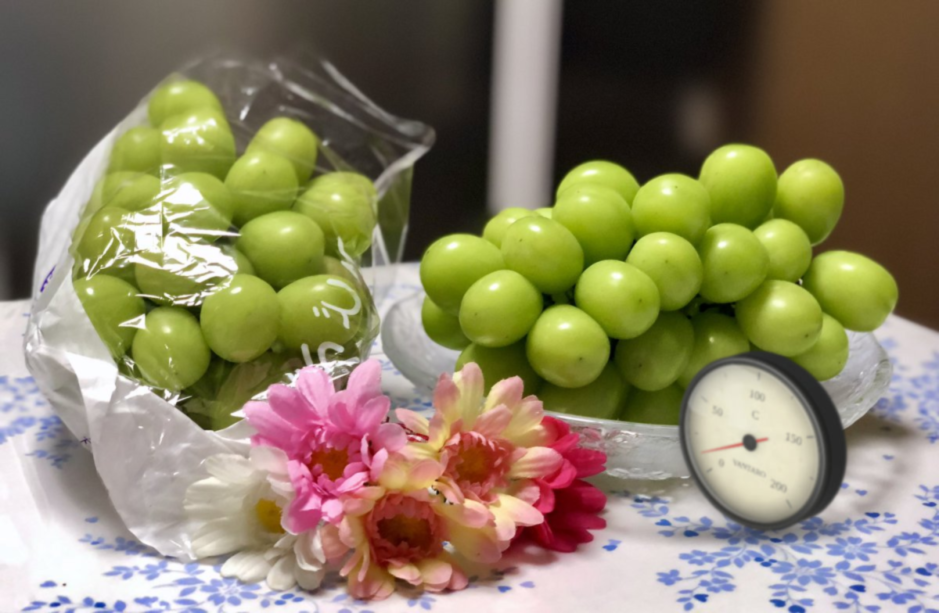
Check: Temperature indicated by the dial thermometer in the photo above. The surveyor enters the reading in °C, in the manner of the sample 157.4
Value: 12.5
